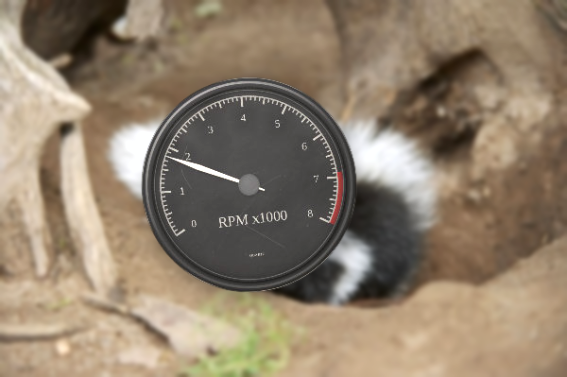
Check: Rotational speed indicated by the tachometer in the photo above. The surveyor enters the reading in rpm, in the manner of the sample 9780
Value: 1800
